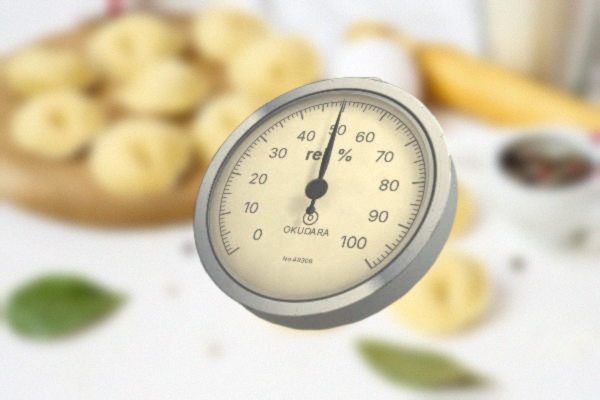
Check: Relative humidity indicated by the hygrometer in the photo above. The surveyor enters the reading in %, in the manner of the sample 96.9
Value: 50
